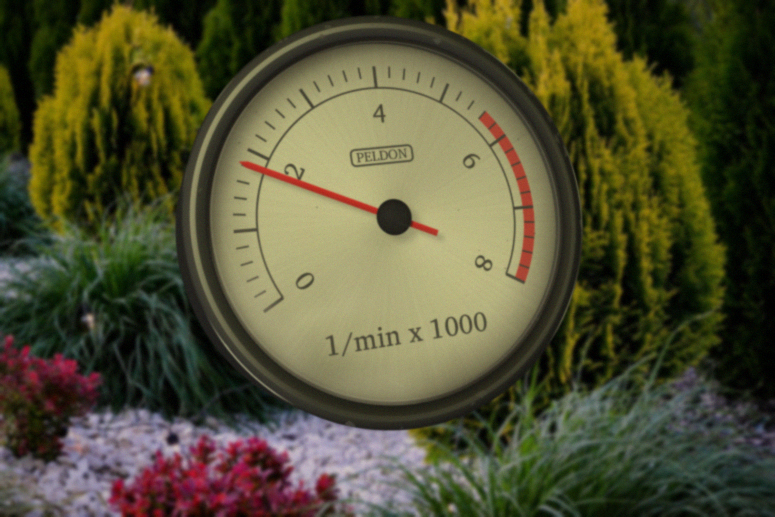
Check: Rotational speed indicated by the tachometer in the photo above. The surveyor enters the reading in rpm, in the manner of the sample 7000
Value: 1800
